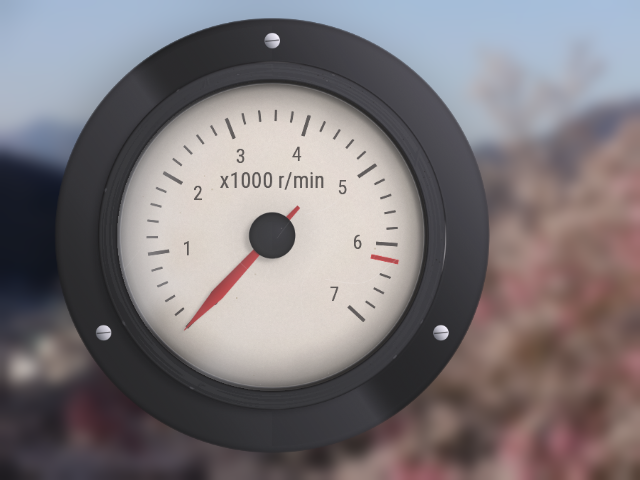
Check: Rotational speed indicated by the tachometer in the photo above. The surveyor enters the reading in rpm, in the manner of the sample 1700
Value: 0
